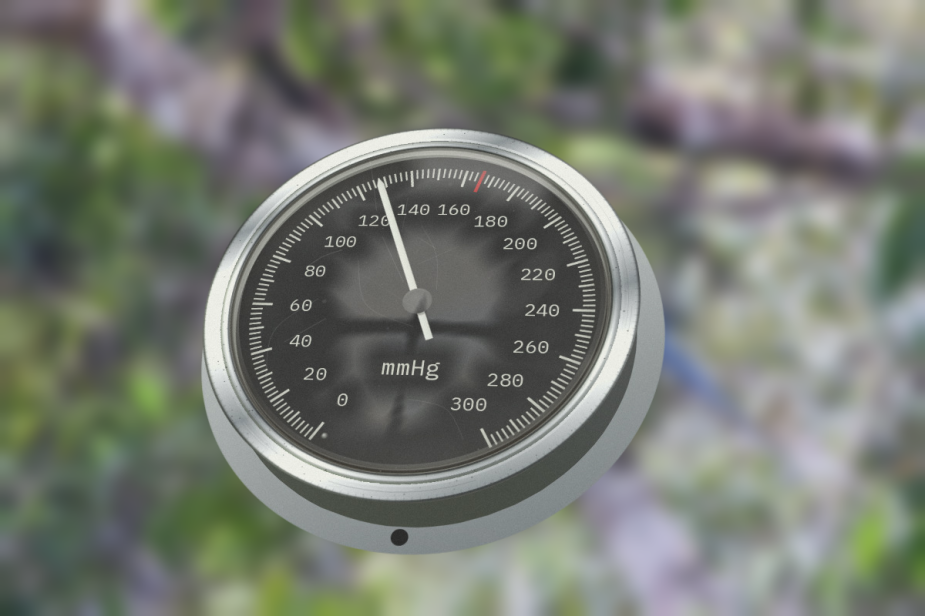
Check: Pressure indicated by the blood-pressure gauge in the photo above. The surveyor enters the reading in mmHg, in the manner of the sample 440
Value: 128
